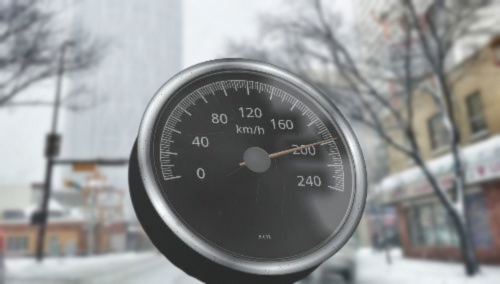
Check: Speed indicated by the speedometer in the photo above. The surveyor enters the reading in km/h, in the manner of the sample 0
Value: 200
